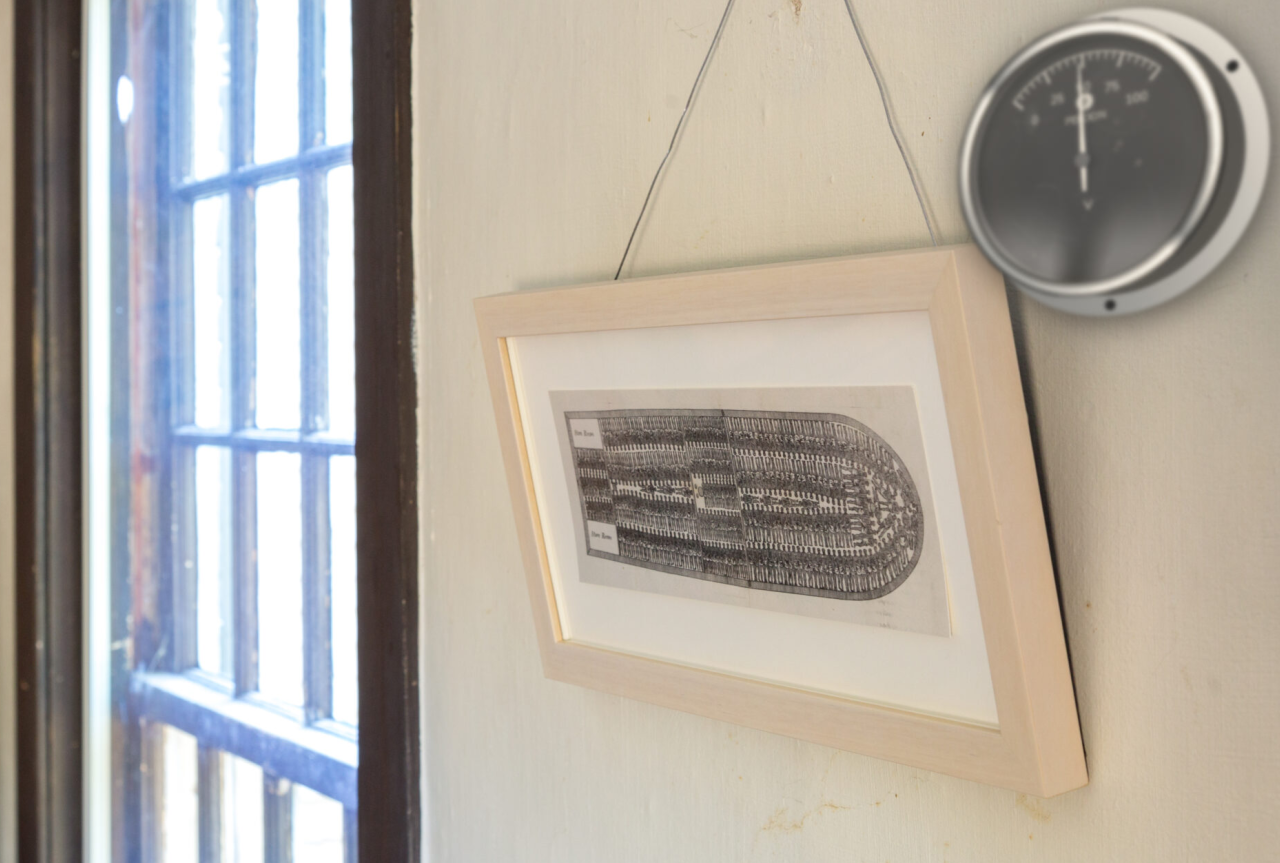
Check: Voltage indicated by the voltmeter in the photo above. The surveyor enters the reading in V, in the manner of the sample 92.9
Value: 50
